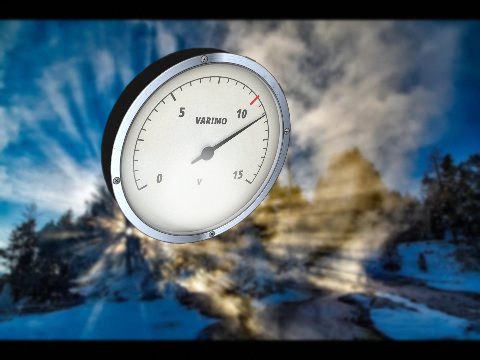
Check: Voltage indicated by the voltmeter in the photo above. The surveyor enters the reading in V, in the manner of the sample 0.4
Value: 11
